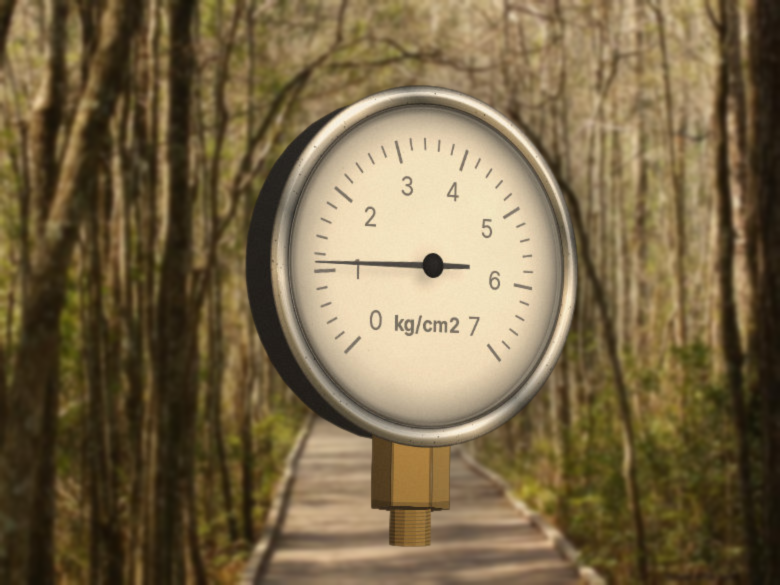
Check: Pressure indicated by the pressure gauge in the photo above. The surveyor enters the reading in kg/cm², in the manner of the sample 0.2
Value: 1.1
